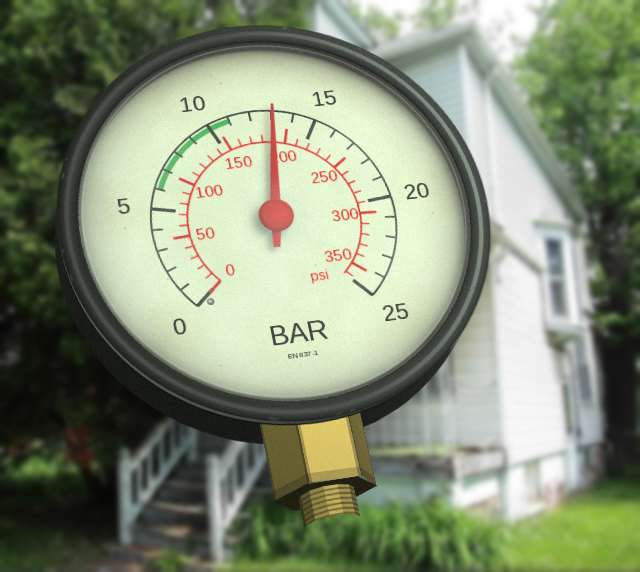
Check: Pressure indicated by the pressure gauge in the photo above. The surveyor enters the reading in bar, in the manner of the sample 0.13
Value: 13
